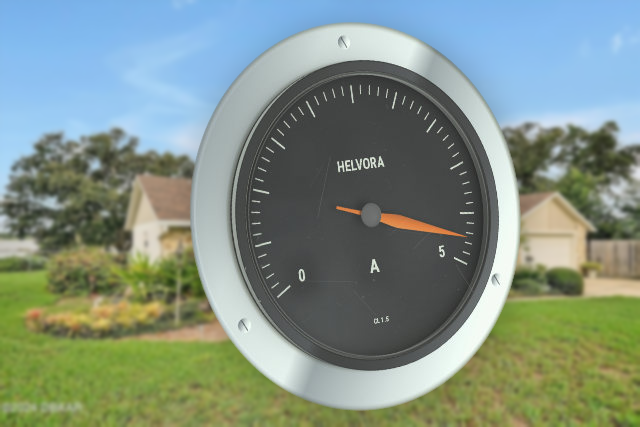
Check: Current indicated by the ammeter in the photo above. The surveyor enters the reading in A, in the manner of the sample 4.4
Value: 4.75
